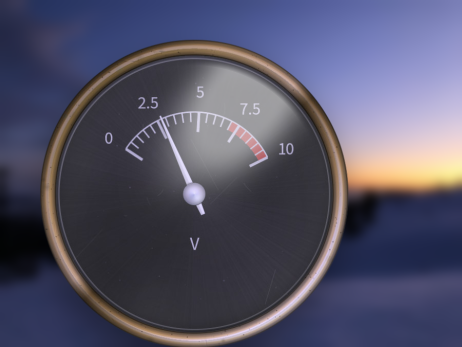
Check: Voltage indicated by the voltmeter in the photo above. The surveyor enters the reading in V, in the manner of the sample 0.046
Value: 2.75
